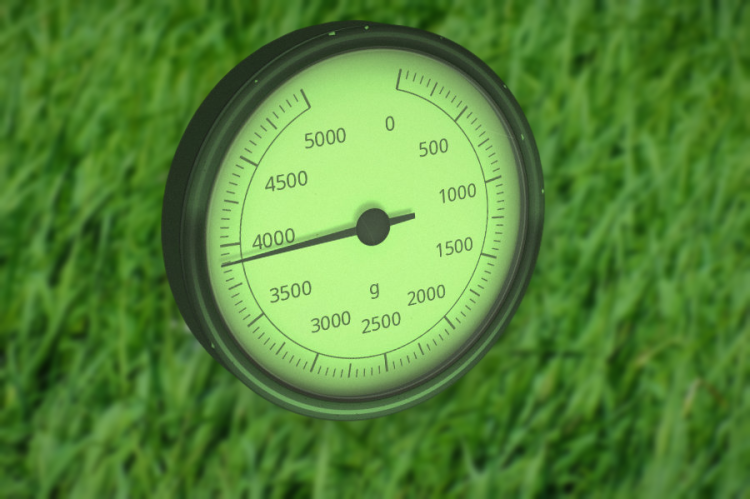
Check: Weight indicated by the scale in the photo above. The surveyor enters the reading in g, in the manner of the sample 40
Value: 3900
